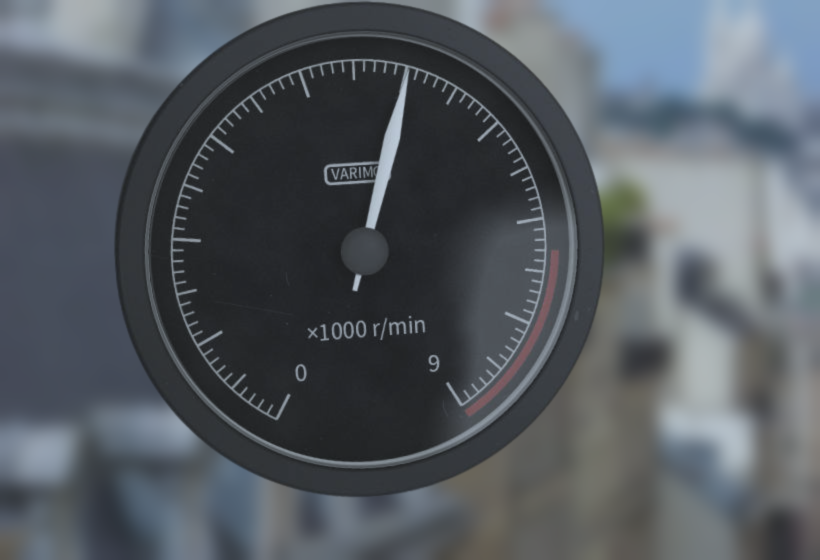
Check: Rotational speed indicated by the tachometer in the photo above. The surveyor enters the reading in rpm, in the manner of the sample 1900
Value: 5000
